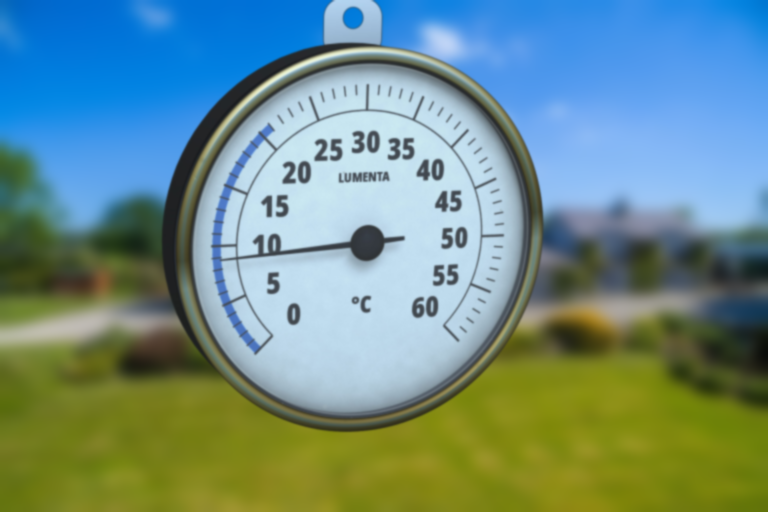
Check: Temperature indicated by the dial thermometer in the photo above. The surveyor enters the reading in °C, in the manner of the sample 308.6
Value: 9
